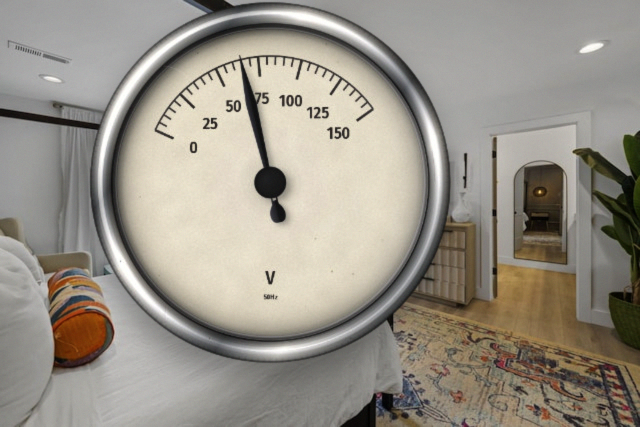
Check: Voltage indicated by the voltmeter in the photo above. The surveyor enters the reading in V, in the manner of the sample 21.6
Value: 65
